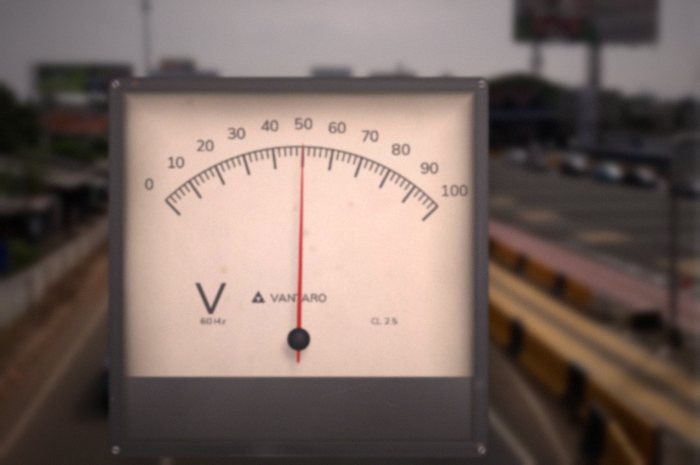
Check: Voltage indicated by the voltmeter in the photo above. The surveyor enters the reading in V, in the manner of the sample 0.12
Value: 50
